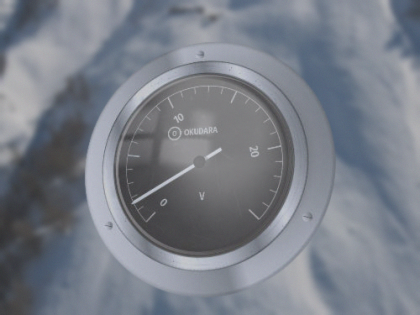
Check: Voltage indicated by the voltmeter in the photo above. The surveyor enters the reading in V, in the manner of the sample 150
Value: 1.5
